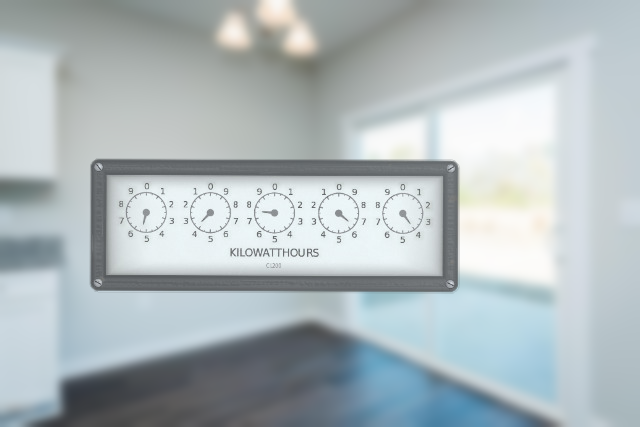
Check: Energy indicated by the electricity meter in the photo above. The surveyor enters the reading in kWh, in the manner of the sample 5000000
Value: 53764
